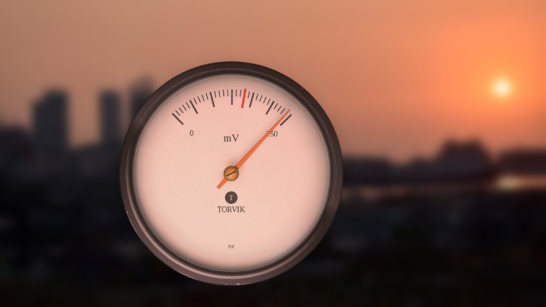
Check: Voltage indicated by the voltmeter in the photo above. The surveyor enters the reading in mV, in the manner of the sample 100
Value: 145
